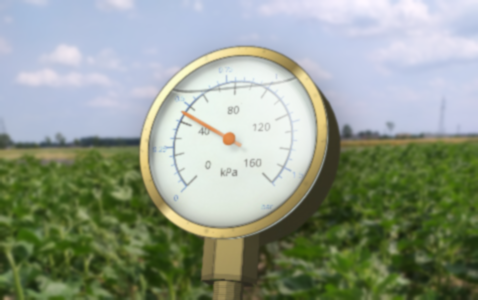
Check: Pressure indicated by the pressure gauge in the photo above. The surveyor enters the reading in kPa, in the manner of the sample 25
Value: 45
